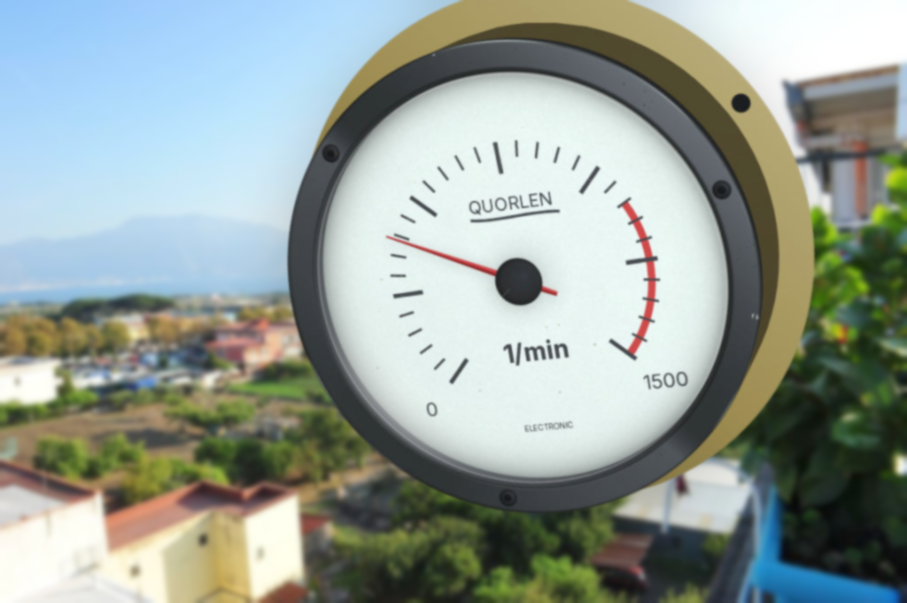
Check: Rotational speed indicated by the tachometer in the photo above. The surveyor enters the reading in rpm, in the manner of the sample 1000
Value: 400
